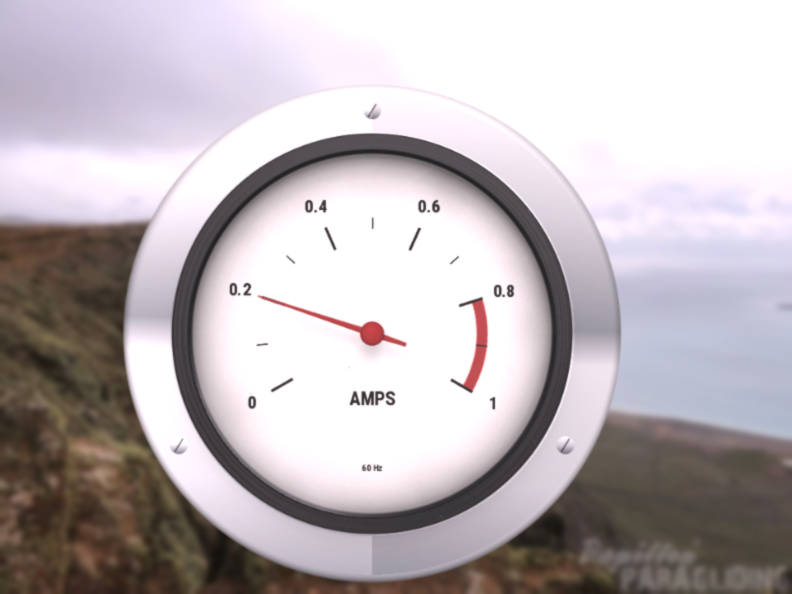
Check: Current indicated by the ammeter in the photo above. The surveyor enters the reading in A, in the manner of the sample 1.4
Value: 0.2
